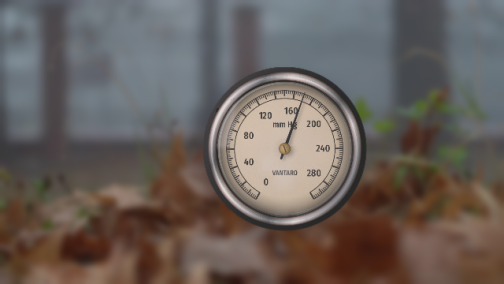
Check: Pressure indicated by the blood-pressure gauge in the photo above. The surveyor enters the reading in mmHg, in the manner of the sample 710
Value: 170
